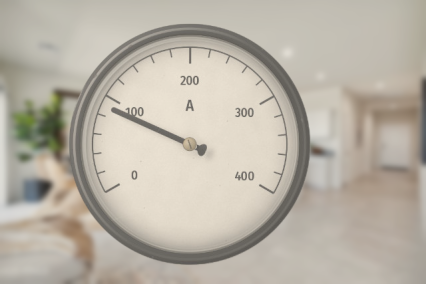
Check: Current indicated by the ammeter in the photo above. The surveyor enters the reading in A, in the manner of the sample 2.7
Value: 90
